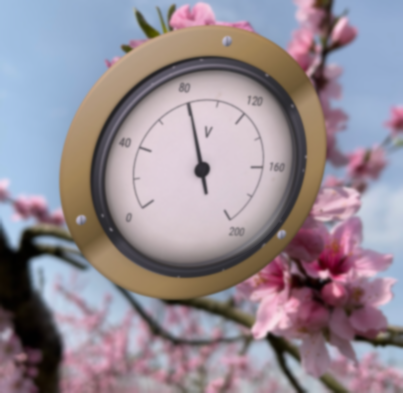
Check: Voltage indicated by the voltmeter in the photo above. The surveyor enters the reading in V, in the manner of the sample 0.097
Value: 80
